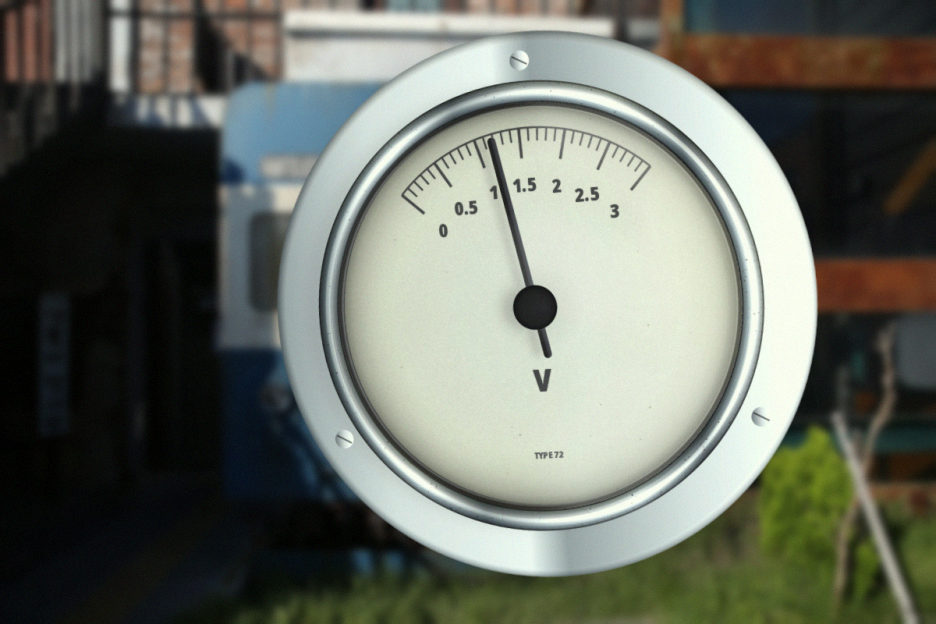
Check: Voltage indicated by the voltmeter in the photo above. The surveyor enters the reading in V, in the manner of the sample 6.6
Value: 1.2
